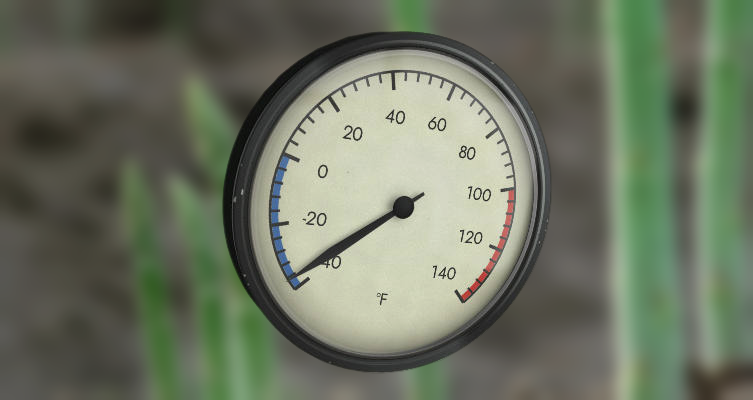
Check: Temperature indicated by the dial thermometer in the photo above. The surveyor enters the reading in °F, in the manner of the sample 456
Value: -36
